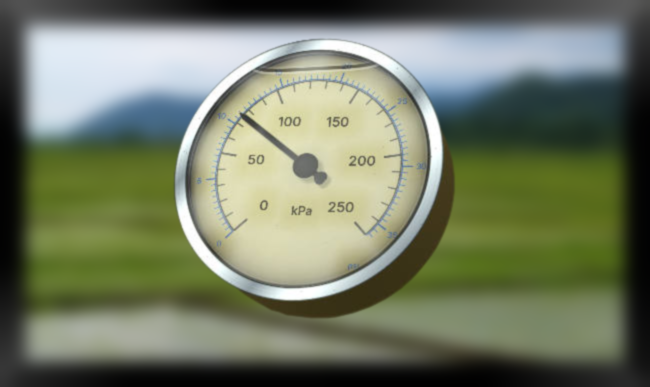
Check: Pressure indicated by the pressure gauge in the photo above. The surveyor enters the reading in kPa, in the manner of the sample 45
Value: 75
